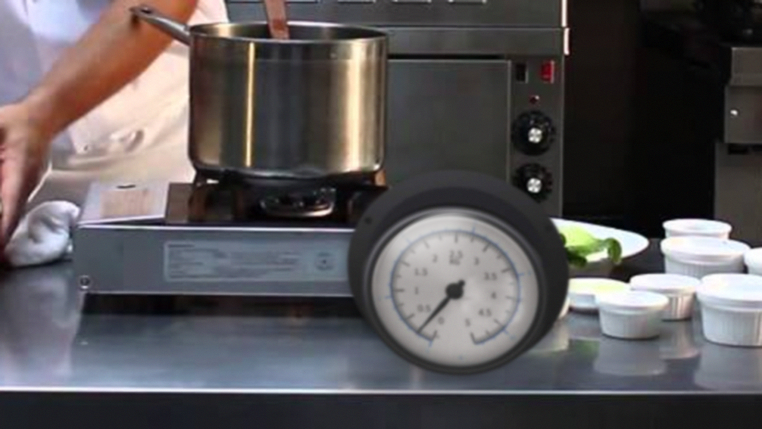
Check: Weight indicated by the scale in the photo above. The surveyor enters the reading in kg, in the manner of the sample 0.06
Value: 0.25
